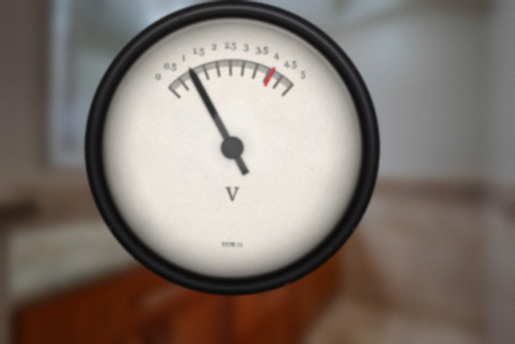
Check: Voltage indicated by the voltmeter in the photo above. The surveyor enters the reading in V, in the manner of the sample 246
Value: 1
